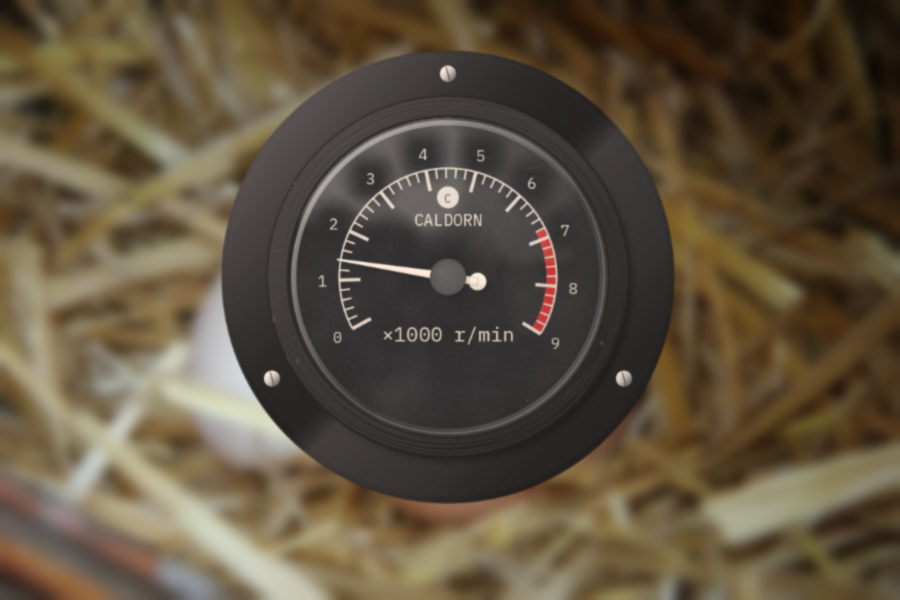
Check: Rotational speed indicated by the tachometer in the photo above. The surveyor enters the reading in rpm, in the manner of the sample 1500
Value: 1400
